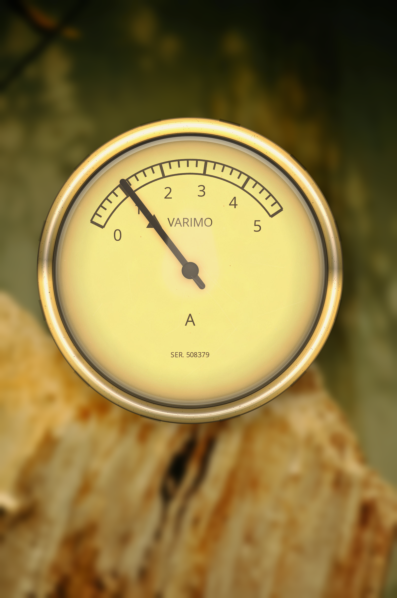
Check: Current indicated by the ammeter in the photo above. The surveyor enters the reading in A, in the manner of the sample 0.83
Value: 1.1
